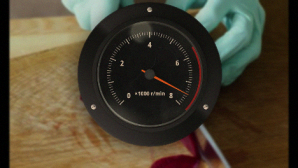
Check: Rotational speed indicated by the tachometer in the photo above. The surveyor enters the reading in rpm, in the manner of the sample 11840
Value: 7500
